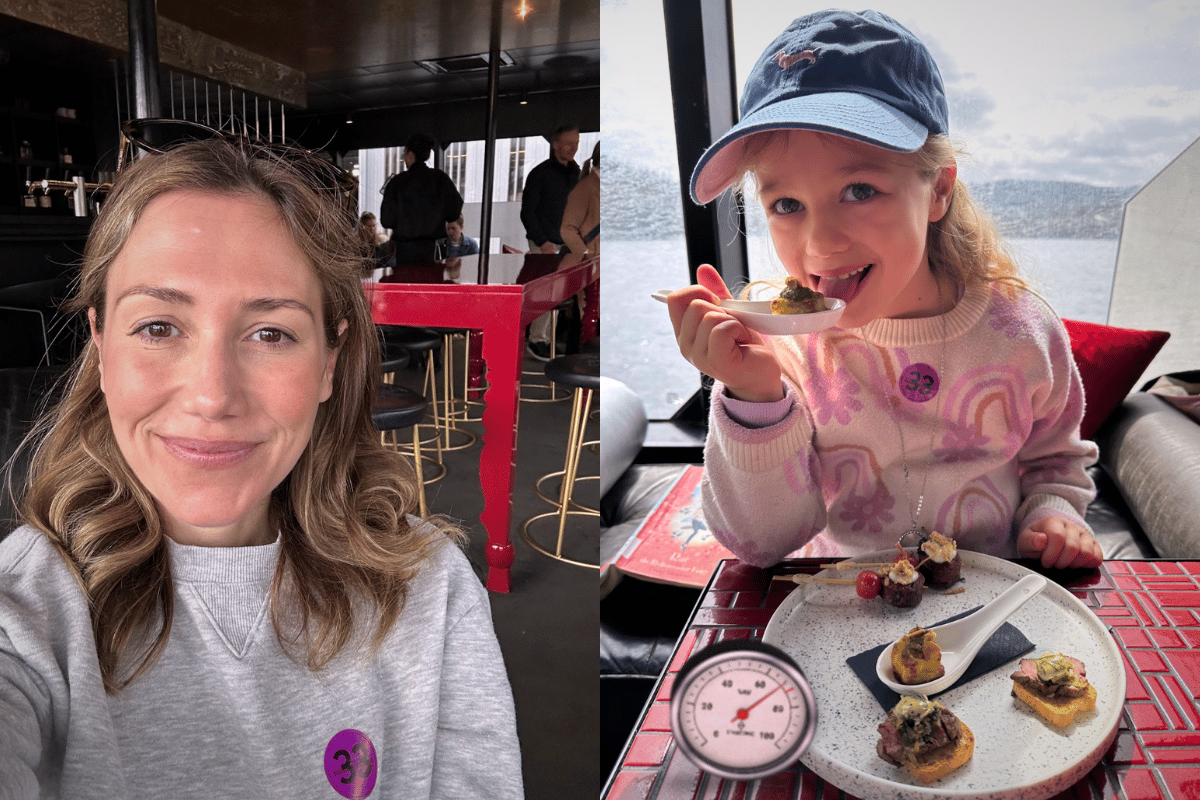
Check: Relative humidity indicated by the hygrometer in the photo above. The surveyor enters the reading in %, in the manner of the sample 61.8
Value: 68
